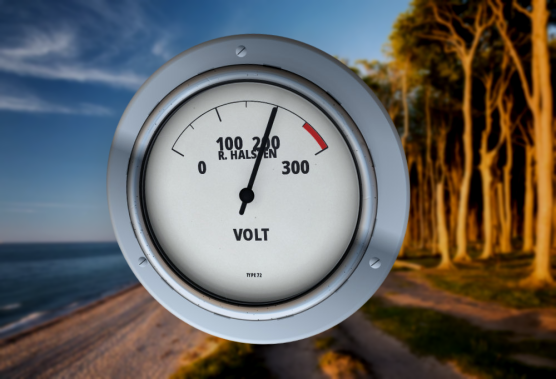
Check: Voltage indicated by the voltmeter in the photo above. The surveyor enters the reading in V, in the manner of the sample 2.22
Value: 200
